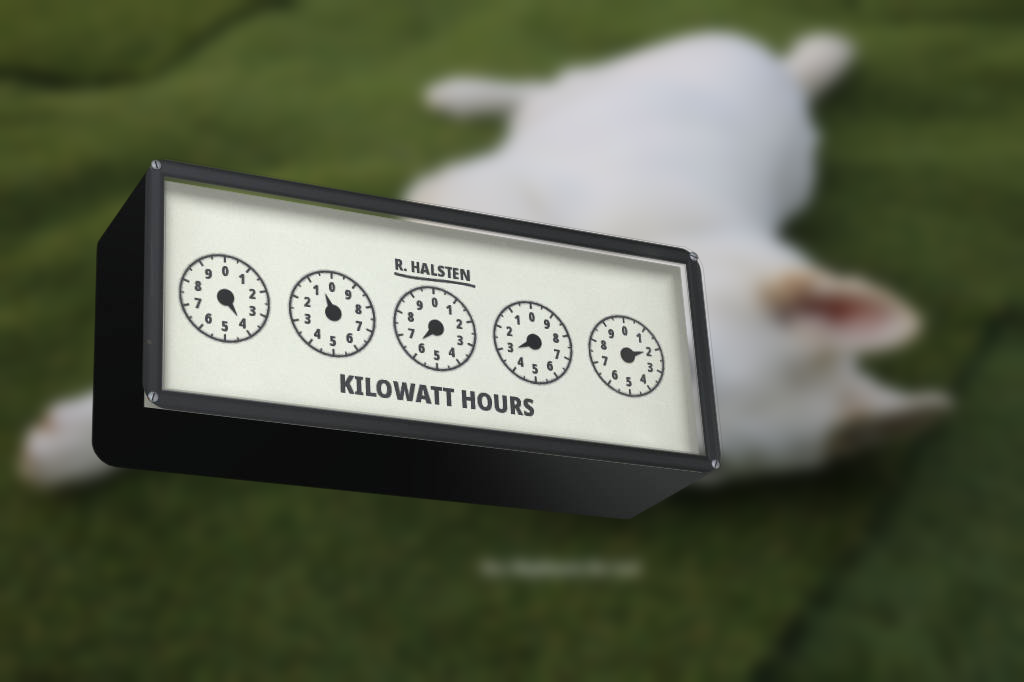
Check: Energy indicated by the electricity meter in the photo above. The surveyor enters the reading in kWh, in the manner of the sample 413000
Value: 40632
